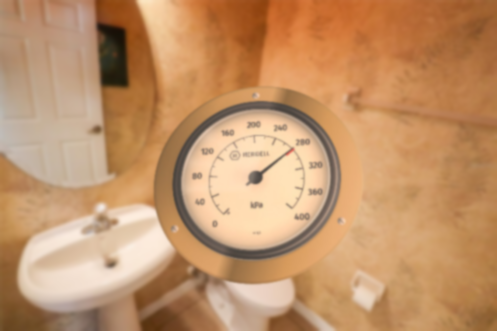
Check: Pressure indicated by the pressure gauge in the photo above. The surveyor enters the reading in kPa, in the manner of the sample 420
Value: 280
